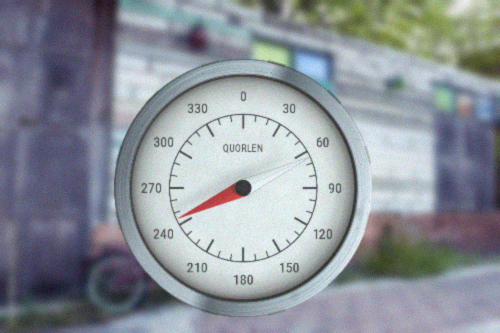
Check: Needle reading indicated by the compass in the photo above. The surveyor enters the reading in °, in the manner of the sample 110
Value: 245
